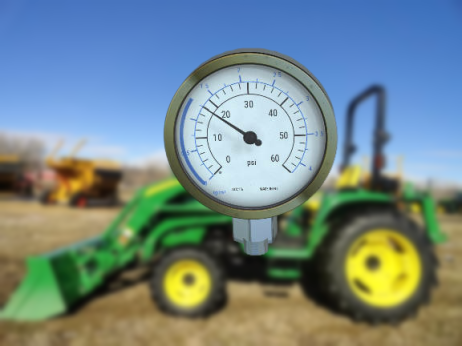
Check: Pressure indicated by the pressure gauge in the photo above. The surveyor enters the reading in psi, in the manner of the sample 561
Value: 18
